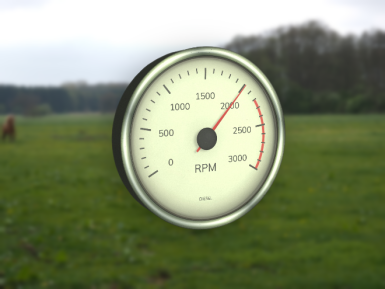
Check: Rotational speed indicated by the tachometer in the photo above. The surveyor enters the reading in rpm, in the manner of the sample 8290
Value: 2000
